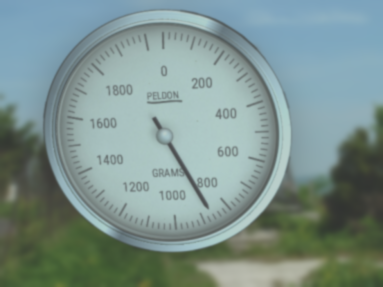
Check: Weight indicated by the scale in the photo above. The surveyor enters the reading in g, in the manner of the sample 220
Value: 860
